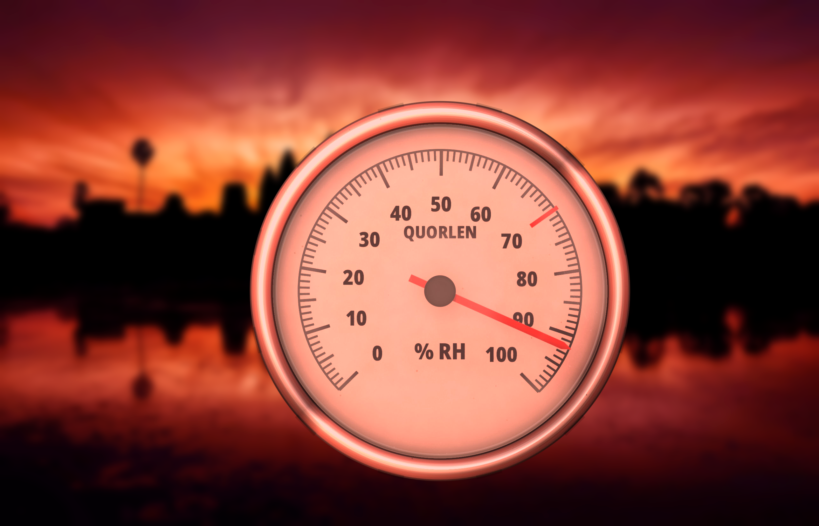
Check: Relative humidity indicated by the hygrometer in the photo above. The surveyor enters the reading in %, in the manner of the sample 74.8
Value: 92
